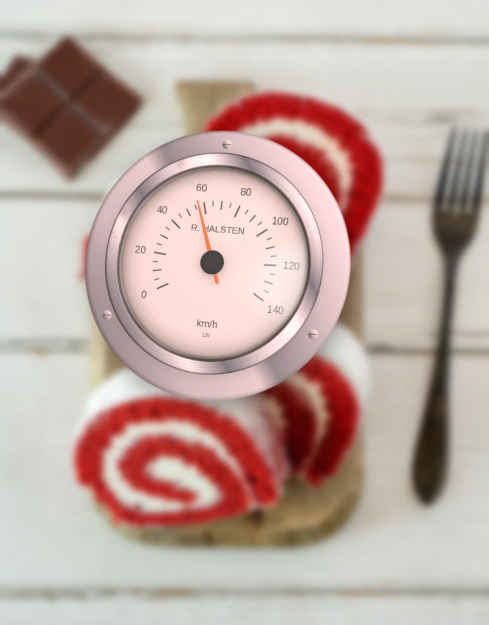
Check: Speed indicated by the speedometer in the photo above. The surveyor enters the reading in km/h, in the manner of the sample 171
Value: 57.5
